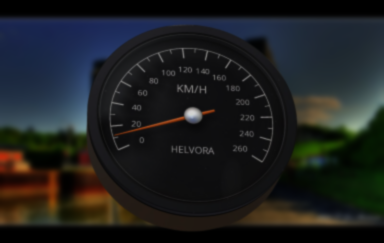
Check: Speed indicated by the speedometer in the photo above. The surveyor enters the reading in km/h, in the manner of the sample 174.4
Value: 10
